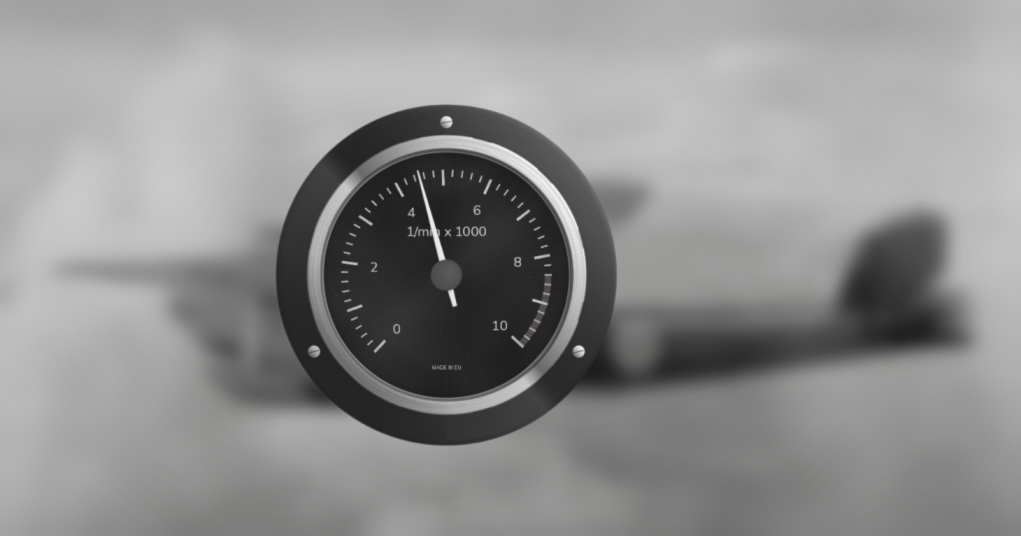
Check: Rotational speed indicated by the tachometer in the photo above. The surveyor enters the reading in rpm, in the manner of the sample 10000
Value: 4500
